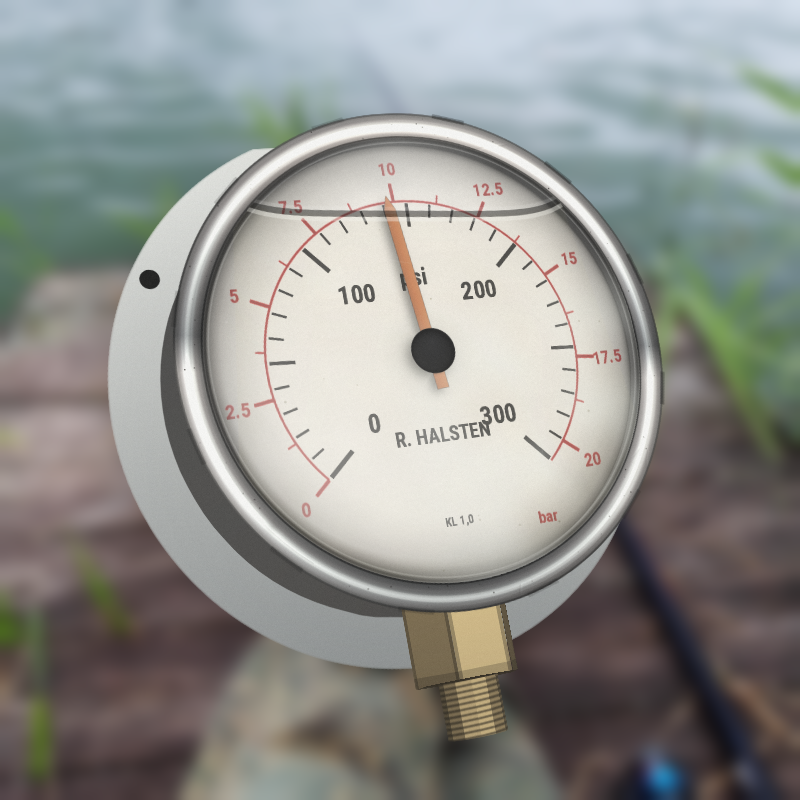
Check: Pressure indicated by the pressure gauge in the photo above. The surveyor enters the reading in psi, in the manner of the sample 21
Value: 140
